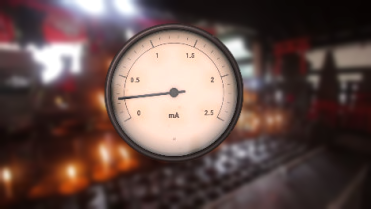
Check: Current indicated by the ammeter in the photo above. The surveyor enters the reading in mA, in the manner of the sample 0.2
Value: 0.25
